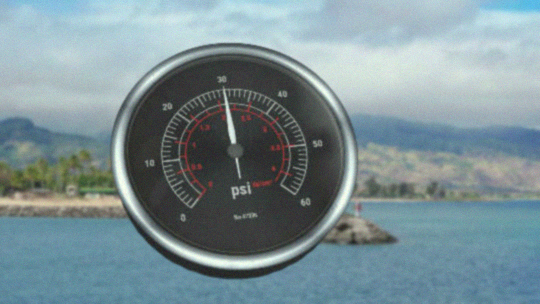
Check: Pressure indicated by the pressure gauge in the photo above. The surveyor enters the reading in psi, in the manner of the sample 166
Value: 30
